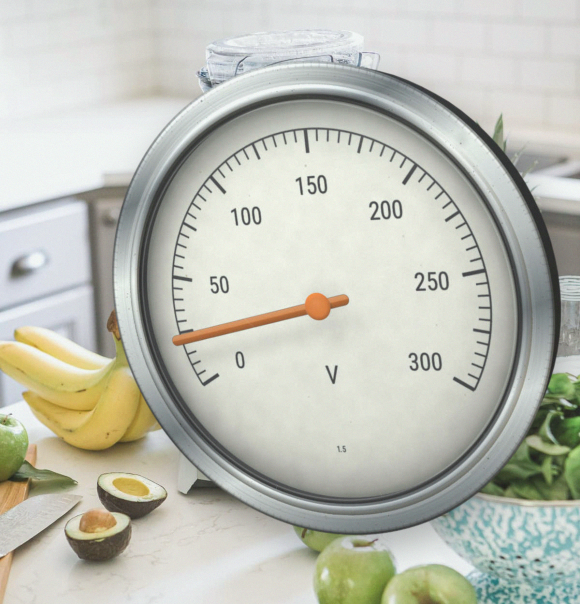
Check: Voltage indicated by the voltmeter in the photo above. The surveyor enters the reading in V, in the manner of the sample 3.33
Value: 22.5
